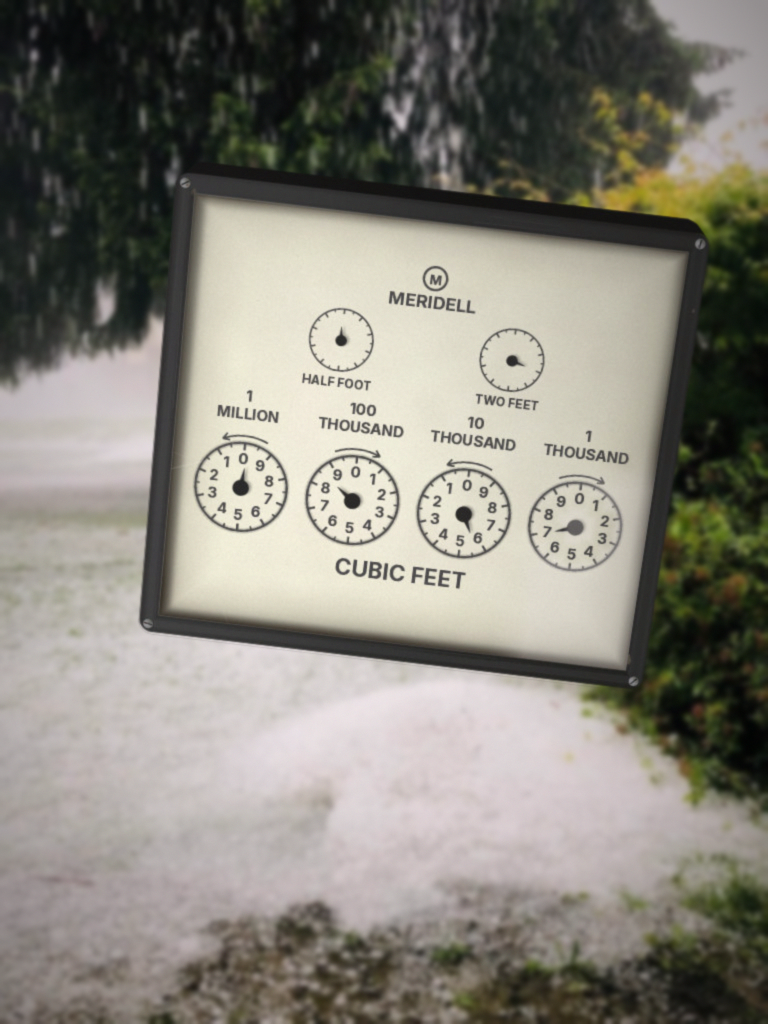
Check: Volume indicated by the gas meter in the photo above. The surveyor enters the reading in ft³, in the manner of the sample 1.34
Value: 985700
